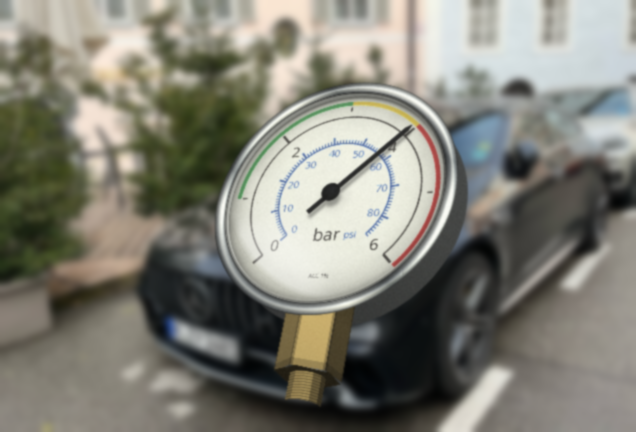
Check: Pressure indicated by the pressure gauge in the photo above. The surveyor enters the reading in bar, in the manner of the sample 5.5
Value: 4
